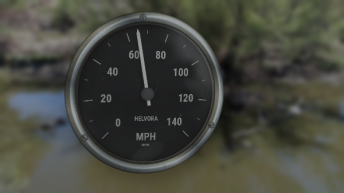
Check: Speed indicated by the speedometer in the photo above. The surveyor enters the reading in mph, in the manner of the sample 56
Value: 65
